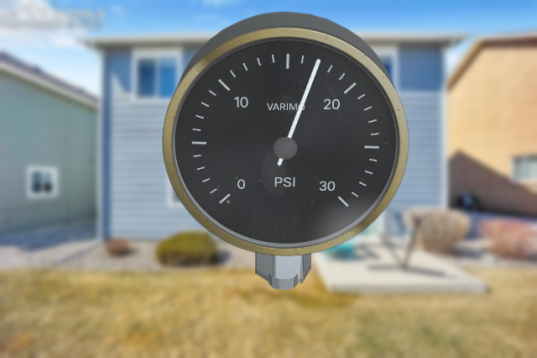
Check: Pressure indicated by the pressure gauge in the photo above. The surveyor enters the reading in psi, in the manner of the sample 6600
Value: 17
